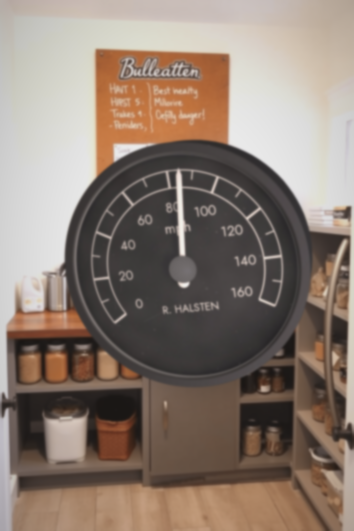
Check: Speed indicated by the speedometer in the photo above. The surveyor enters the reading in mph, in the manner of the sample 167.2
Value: 85
